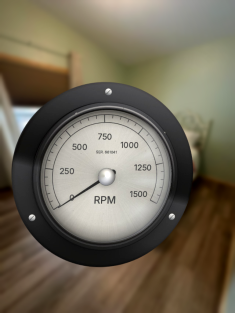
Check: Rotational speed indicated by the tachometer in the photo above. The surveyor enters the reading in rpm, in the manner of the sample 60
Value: 0
